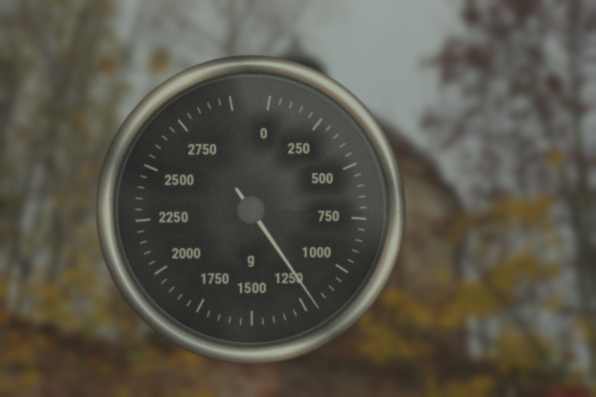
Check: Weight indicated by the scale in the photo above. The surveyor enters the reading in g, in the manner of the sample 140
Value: 1200
